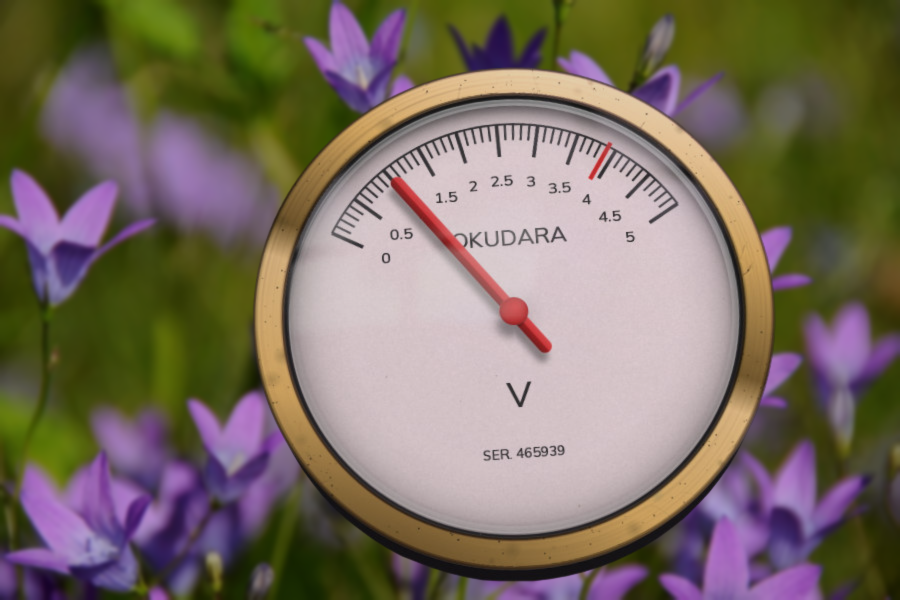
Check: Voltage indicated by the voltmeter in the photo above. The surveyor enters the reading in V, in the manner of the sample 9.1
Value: 1
